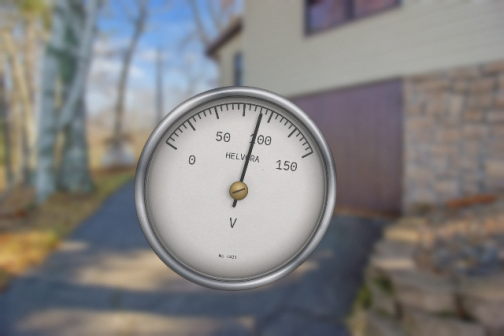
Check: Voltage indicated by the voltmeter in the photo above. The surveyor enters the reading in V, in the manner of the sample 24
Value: 90
